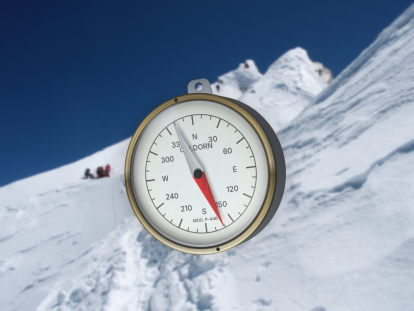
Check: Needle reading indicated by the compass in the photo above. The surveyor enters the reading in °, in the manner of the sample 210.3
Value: 160
